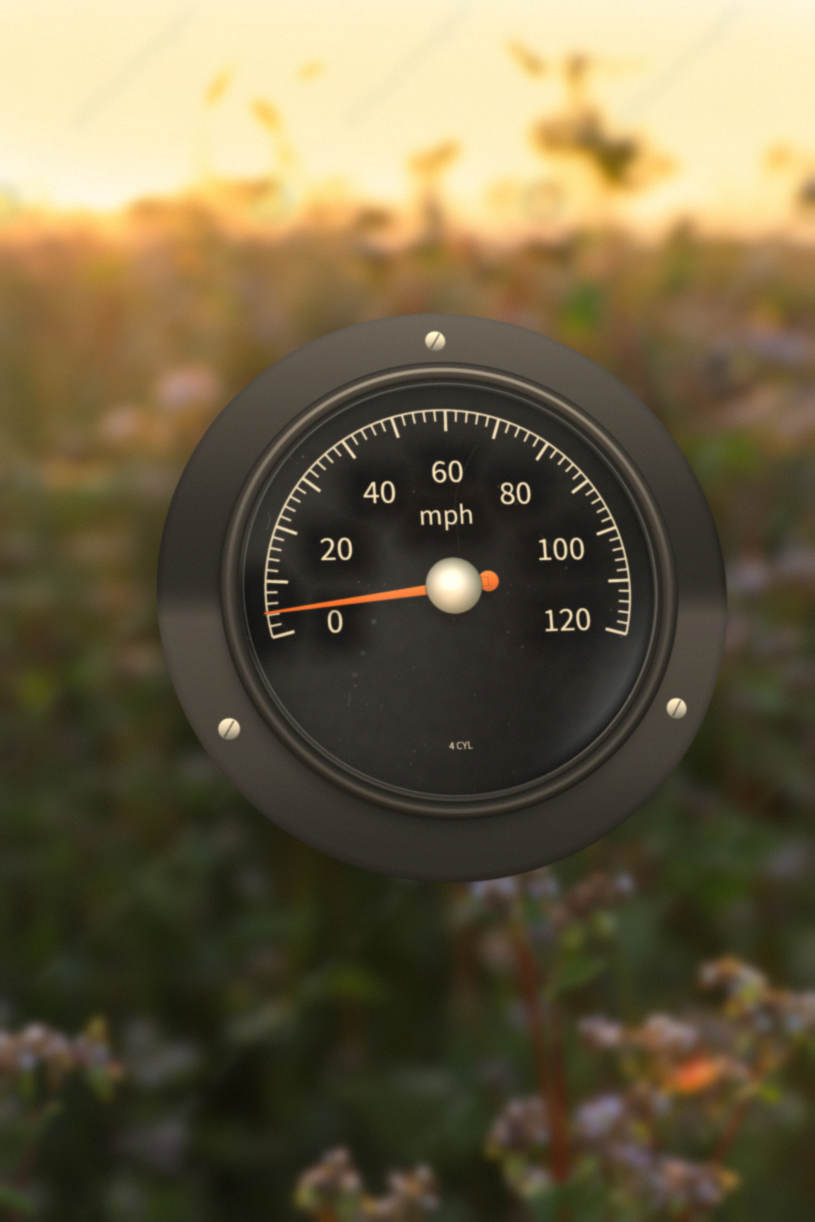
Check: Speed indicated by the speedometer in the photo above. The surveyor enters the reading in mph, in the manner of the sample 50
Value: 4
